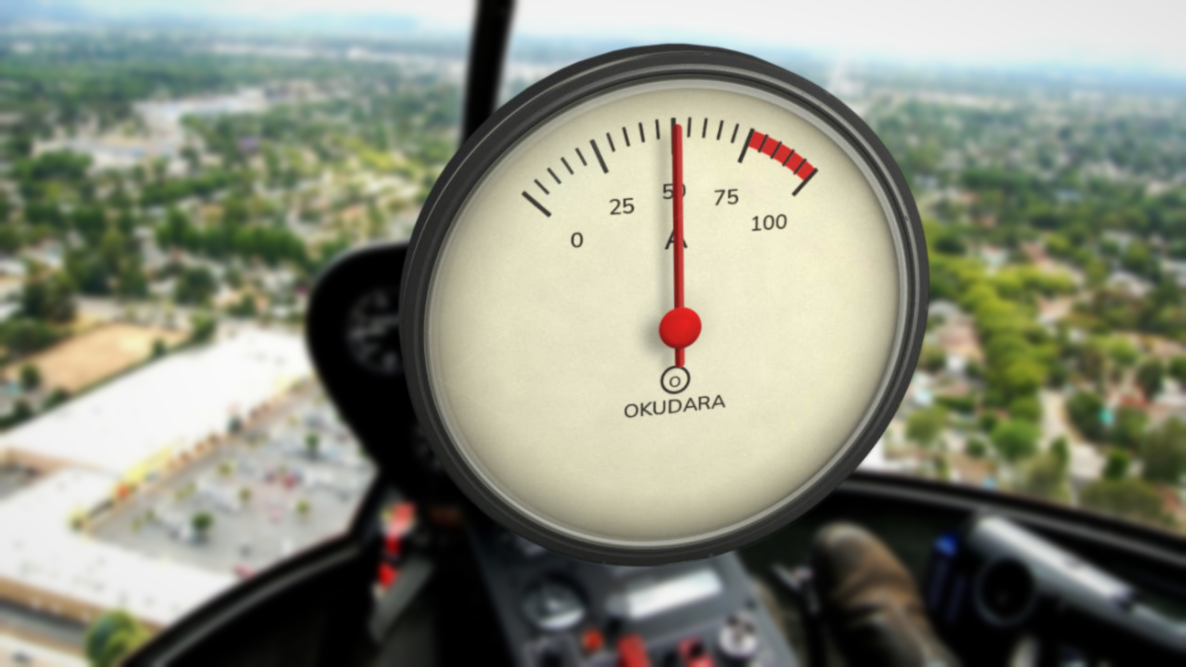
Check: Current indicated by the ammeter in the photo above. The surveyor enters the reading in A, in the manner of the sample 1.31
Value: 50
